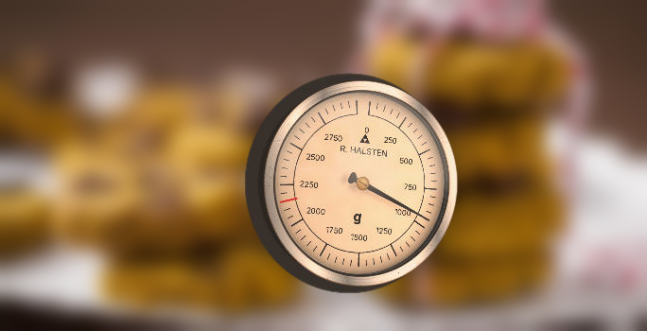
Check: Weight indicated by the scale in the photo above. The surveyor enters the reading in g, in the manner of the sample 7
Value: 950
